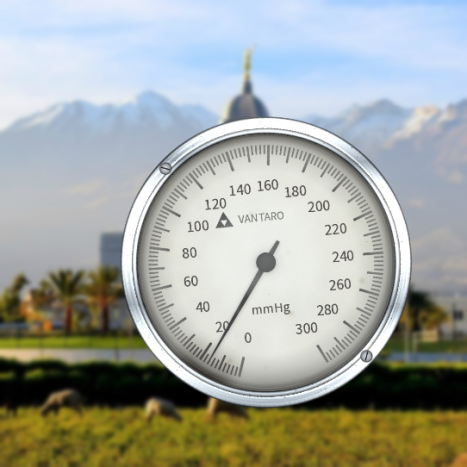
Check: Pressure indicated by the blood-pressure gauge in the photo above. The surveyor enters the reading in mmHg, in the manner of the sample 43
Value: 16
